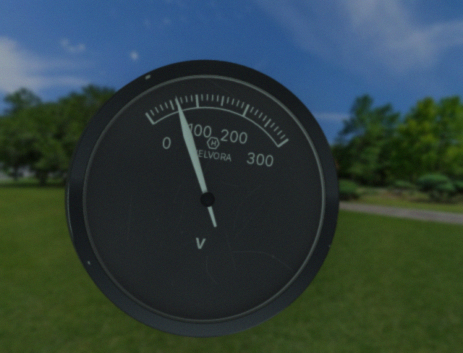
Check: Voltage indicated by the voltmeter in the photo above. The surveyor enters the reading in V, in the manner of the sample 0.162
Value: 60
